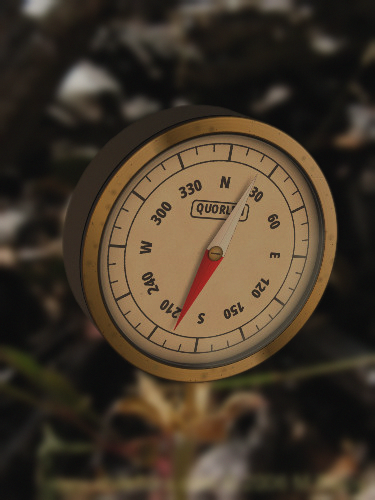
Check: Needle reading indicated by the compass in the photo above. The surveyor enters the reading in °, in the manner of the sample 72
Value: 200
